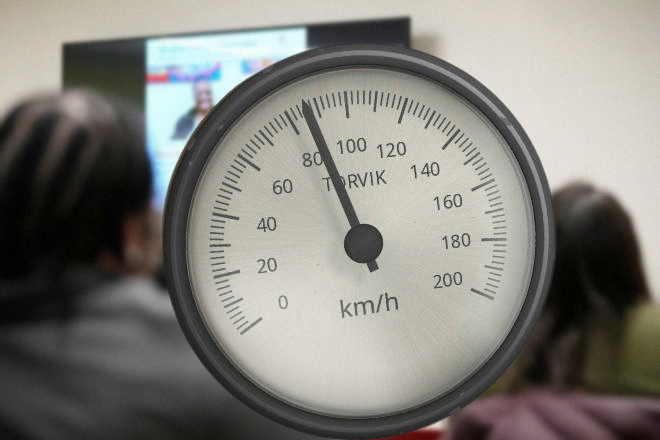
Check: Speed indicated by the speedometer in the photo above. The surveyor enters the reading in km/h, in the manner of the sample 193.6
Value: 86
